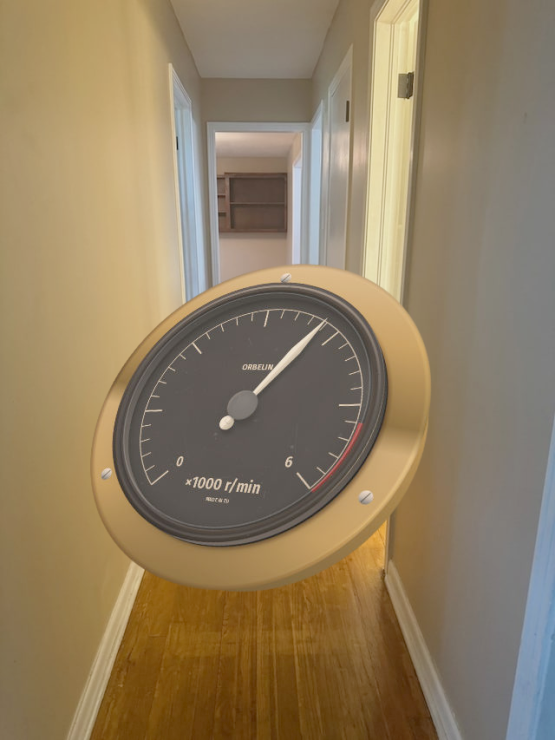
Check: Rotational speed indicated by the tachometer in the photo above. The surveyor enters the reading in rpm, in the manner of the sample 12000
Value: 3800
